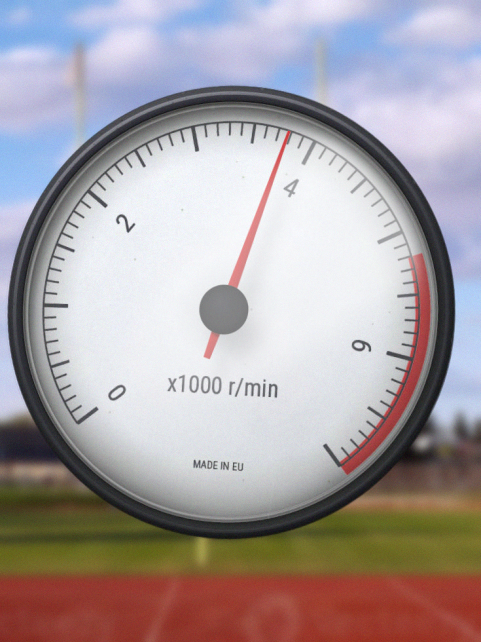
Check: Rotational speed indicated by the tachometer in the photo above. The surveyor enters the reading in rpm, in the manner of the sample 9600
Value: 3800
